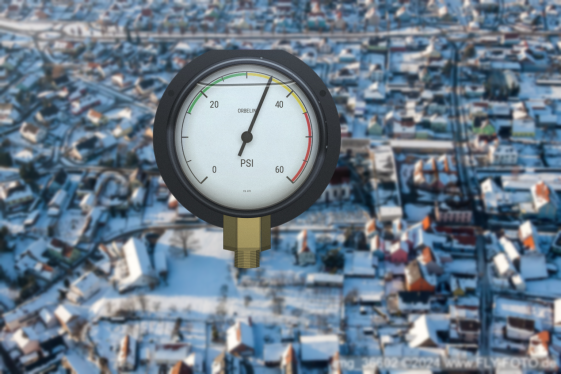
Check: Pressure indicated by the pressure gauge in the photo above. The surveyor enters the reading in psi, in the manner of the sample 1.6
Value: 35
